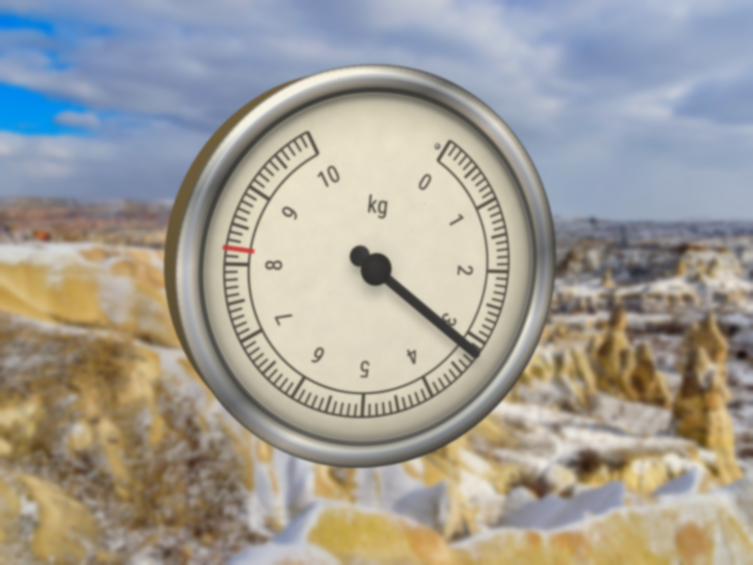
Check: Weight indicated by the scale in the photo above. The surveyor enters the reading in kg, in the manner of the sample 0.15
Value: 3.2
